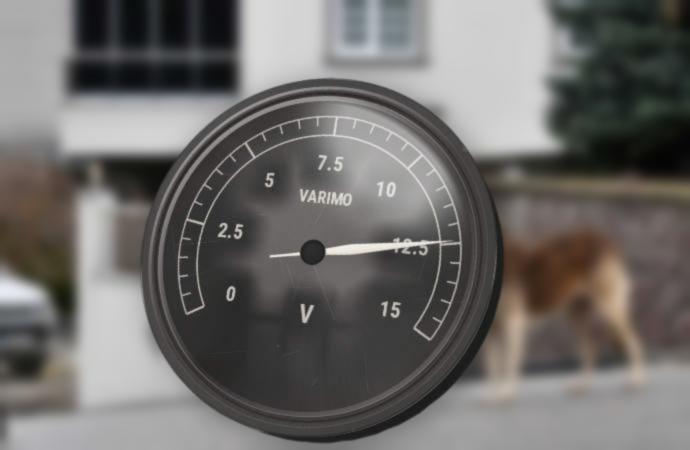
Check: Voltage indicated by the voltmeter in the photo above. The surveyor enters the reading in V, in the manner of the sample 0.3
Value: 12.5
